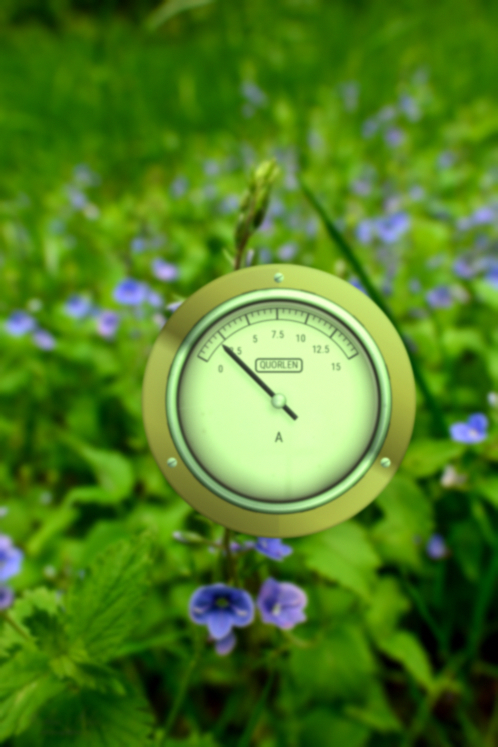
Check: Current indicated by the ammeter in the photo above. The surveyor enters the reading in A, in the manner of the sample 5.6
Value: 2
